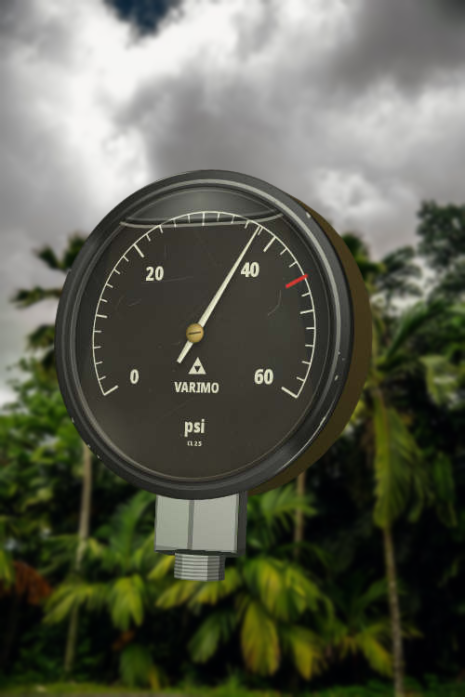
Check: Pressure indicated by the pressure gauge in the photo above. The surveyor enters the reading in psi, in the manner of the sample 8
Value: 38
